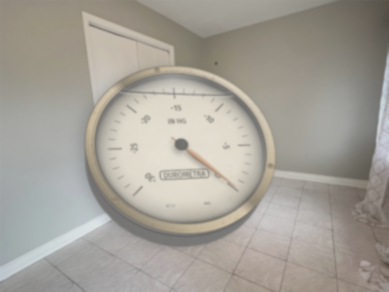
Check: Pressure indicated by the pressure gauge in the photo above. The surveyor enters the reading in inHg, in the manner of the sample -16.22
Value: 0
